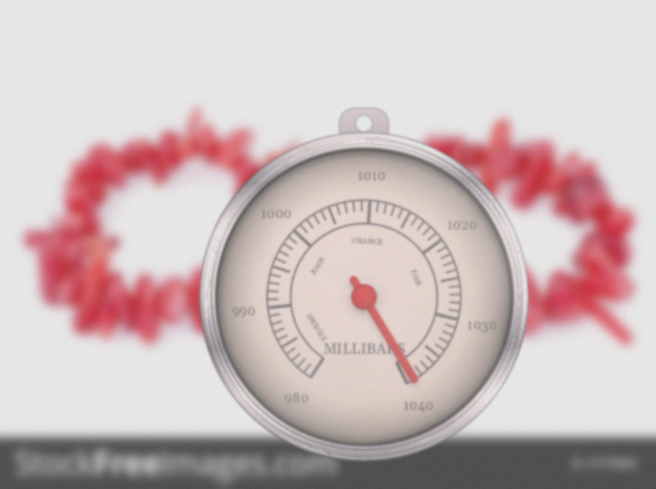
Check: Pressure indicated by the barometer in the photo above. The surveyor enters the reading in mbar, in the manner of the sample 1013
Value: 1039
